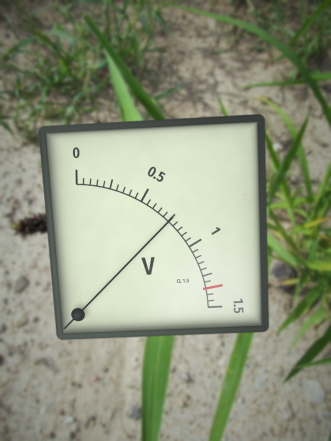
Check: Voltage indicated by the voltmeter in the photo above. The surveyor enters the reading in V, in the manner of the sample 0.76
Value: 0.75
